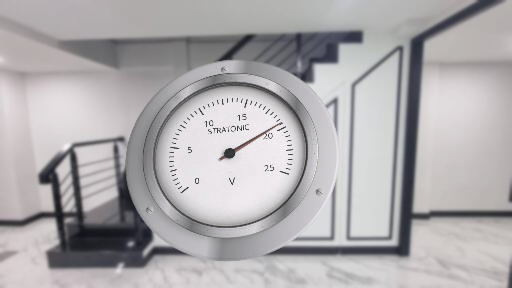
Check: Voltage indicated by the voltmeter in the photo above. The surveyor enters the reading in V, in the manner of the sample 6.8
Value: 19.5
